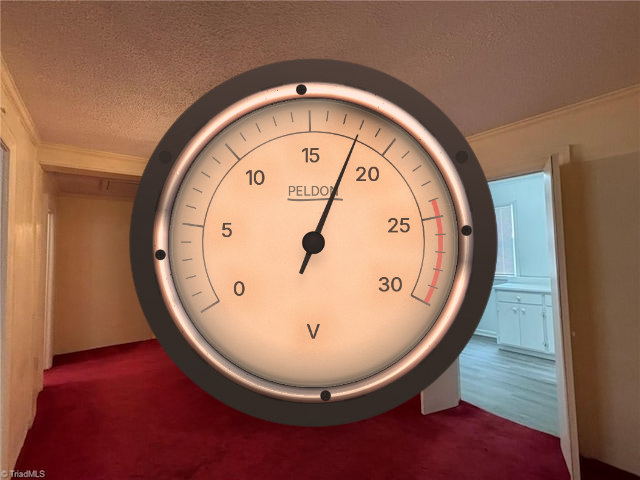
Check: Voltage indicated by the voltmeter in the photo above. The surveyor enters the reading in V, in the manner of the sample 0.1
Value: 18
